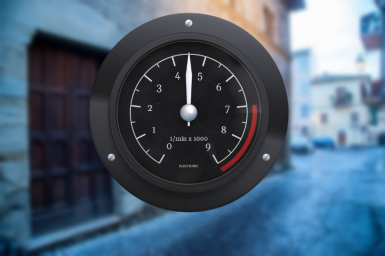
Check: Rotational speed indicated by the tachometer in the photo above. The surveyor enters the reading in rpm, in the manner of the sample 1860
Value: 4500
